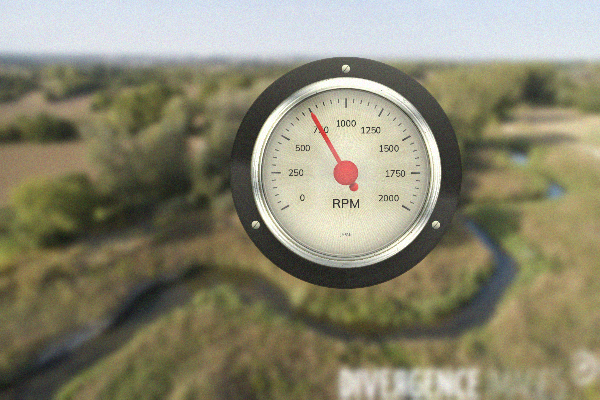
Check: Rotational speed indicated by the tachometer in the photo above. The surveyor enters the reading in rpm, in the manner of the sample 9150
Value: 750
